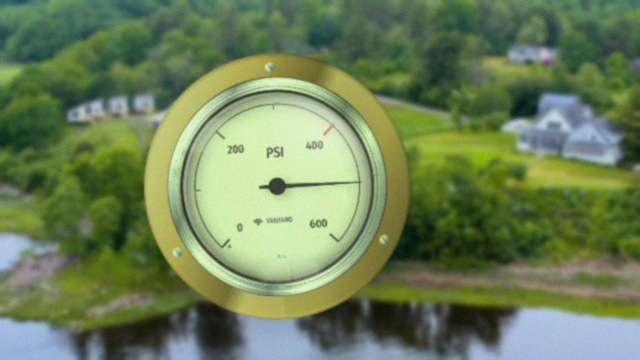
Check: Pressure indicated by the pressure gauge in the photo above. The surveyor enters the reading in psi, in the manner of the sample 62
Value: 500
